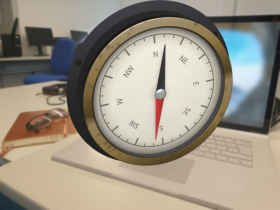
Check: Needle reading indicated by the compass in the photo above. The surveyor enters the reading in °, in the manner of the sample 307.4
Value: 190
